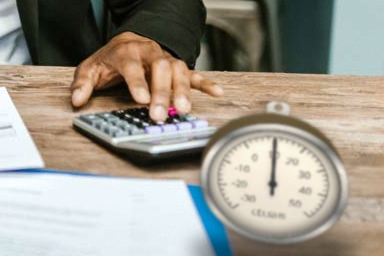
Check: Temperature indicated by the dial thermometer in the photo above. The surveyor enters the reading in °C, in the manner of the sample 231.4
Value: 10
